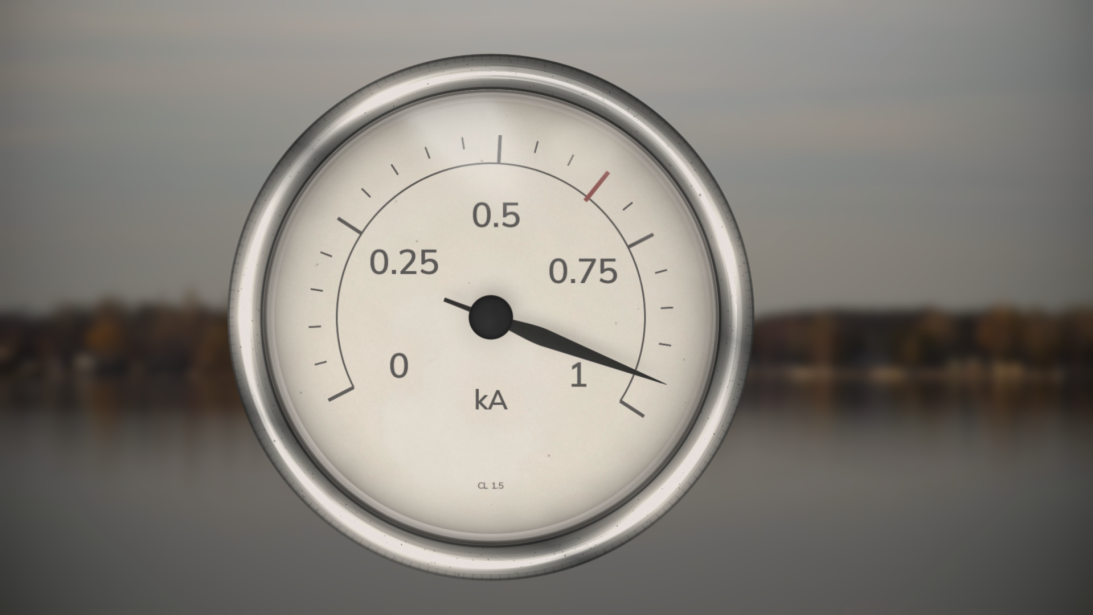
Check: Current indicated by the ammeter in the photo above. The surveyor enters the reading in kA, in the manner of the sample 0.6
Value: 0.95
